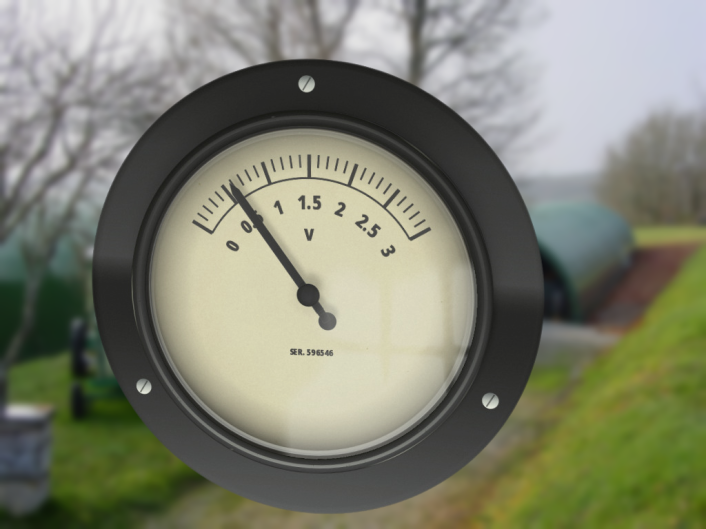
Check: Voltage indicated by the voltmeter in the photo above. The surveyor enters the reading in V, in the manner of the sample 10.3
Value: 0.6
